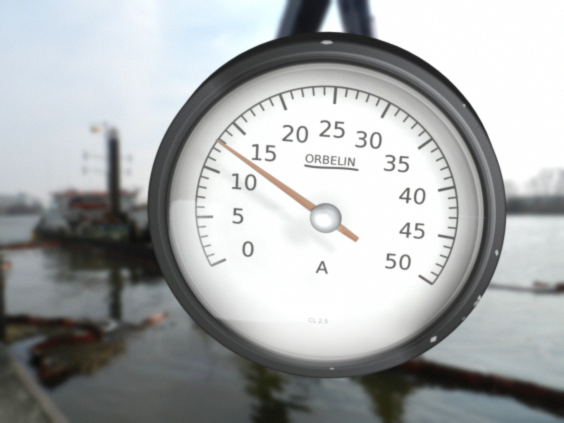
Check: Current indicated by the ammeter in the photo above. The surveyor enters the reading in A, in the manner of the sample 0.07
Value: 13
